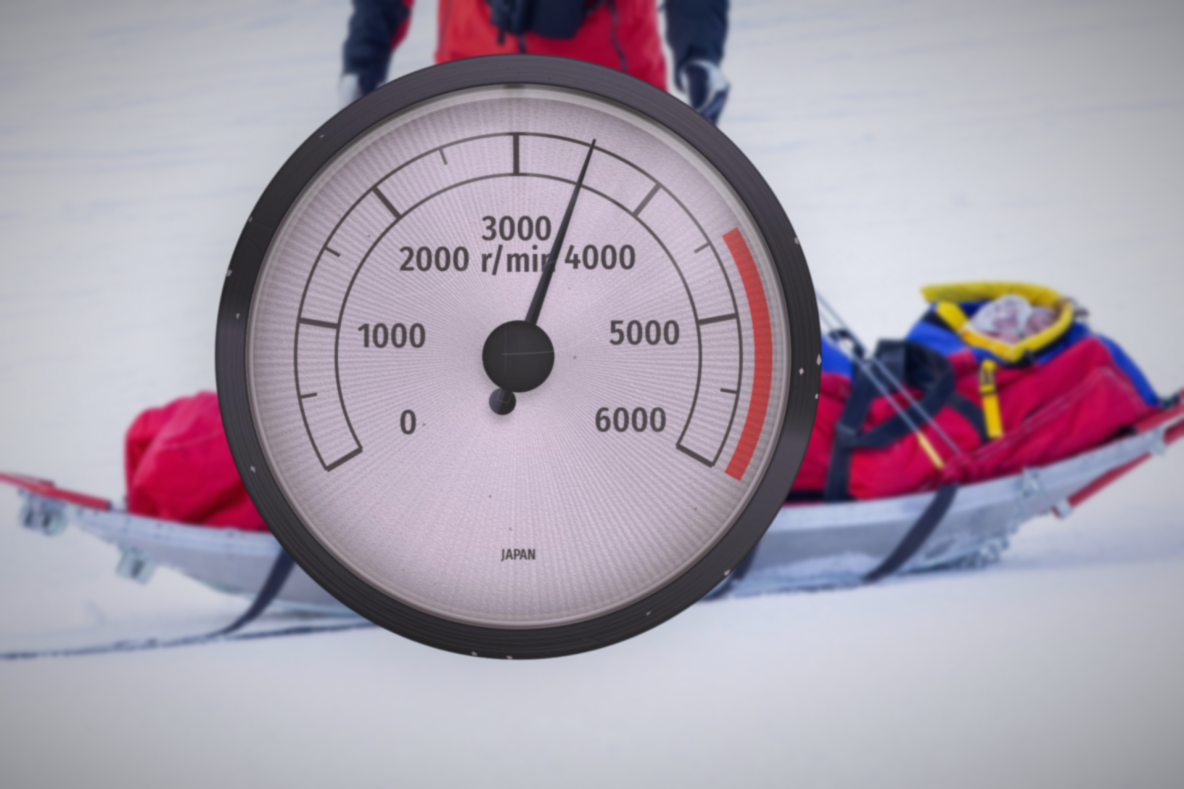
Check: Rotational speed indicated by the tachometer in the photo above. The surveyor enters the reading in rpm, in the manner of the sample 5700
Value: 3500
